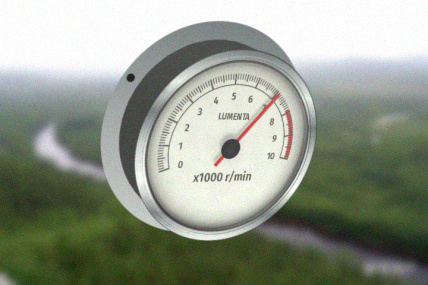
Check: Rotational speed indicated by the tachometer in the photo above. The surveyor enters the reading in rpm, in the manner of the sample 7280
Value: 7000
